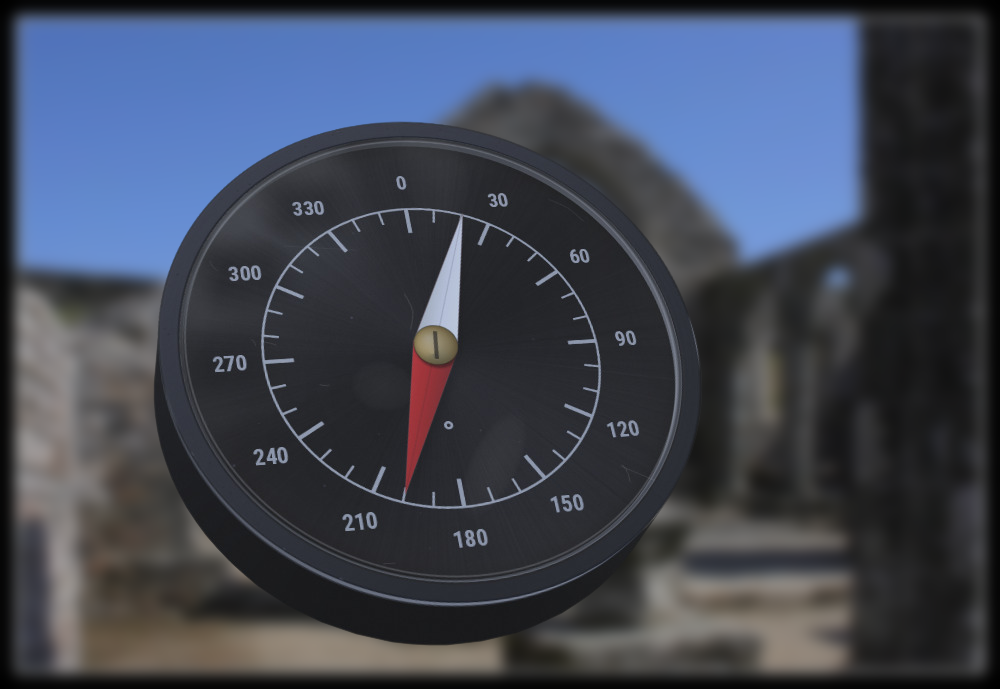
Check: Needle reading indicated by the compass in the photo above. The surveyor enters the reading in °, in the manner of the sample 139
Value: 200
